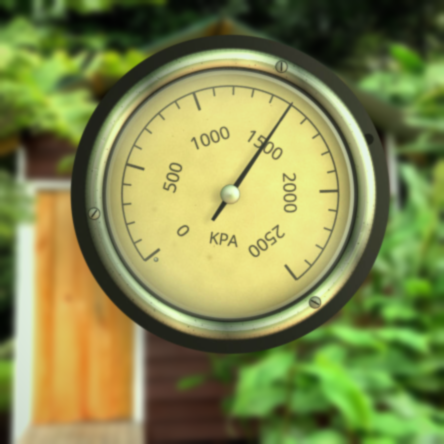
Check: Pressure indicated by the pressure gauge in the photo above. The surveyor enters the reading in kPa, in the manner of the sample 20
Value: 1500
